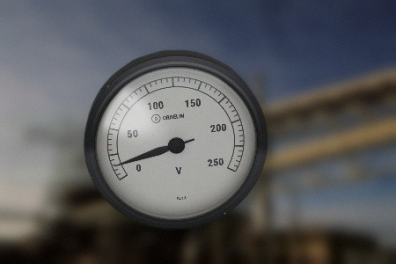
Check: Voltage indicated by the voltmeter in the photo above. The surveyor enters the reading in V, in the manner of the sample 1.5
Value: 15
